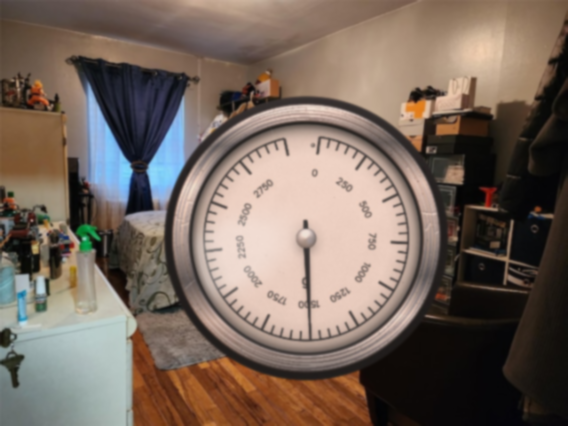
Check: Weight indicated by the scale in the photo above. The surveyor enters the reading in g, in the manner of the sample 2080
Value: 1500
